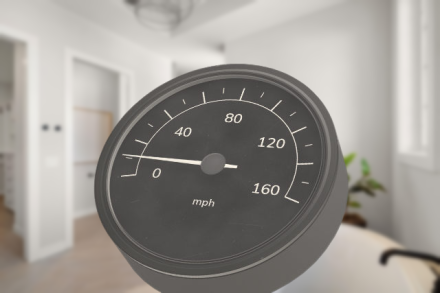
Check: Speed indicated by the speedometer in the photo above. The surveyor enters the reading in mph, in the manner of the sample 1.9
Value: 10
